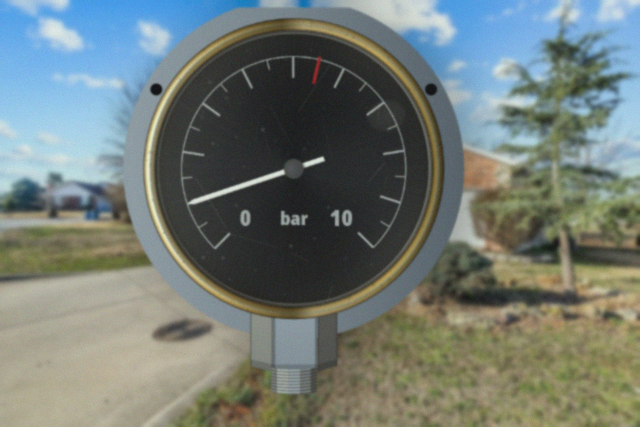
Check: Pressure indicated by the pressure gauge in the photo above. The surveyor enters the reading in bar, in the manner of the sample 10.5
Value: 1
